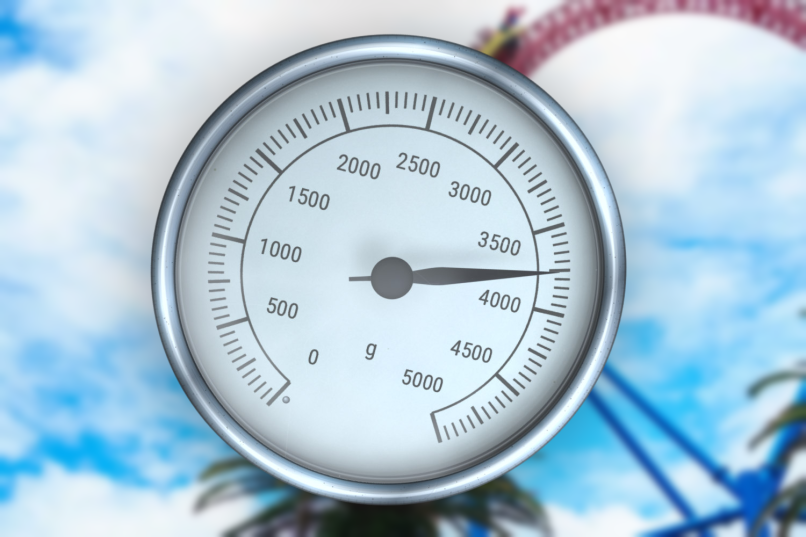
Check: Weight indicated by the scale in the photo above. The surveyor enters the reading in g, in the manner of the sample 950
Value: 3750
